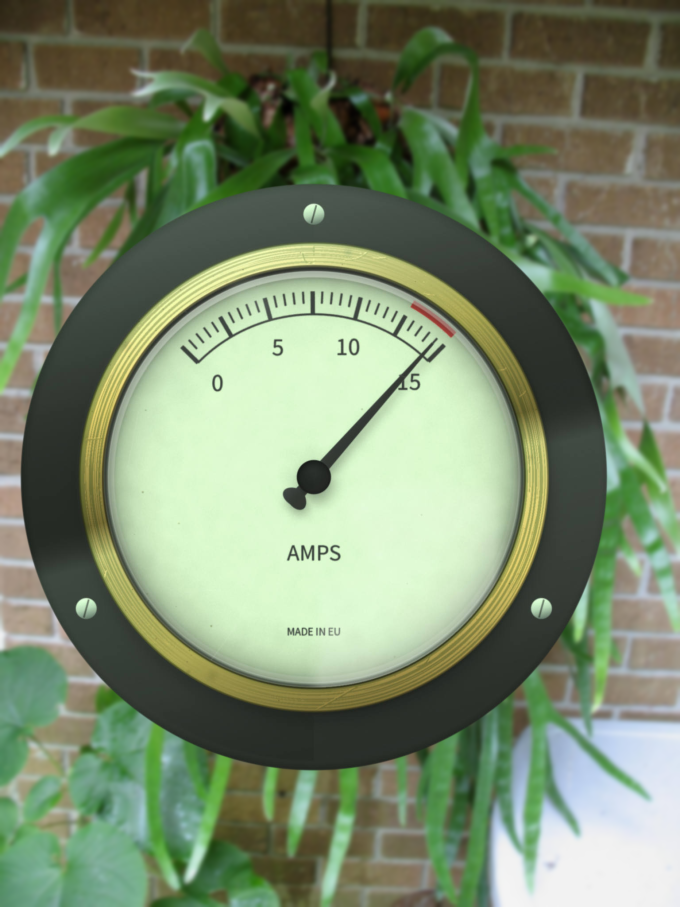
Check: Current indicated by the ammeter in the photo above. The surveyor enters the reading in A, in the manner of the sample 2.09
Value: 14.5
